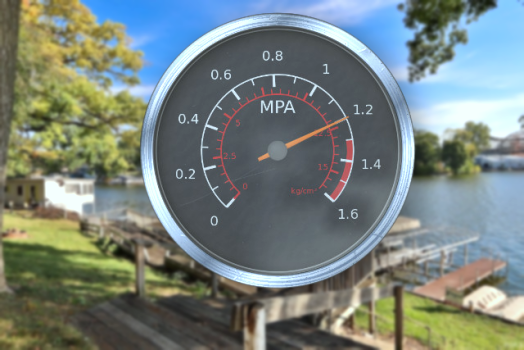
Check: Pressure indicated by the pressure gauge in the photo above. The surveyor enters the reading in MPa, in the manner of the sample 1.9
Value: 1.2
